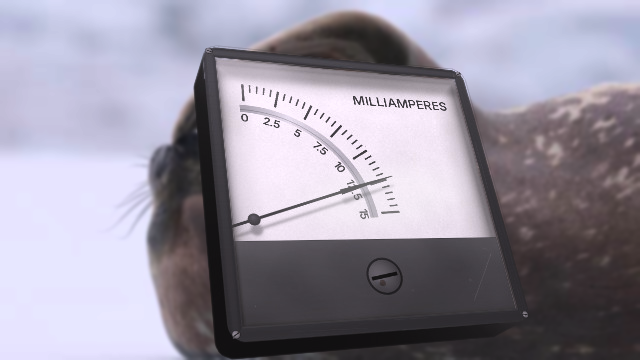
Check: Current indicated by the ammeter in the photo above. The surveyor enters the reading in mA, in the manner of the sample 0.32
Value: 12.5
